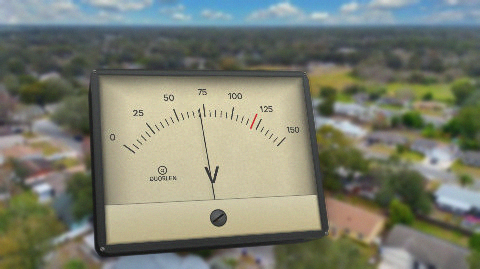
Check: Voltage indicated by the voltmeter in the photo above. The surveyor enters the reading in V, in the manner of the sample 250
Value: 70
